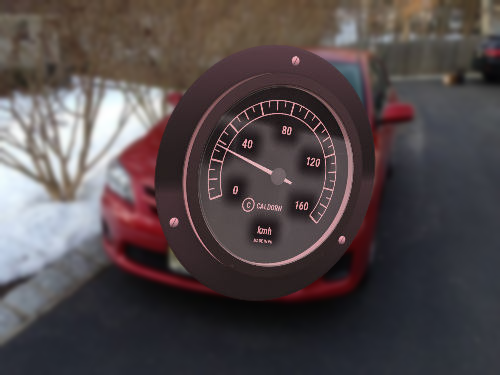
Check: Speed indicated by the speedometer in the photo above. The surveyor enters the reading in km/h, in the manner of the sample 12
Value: 27.5
